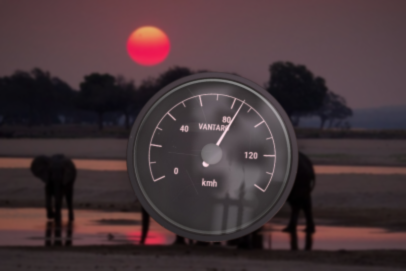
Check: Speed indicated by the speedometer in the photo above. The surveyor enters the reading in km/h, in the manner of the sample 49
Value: 85
